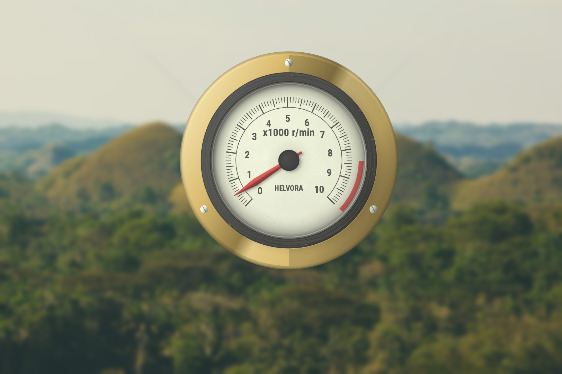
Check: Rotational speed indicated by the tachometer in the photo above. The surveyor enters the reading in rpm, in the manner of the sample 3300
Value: 500
